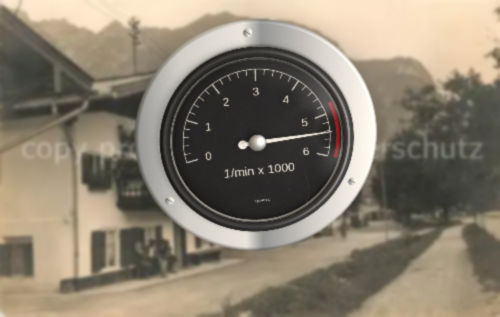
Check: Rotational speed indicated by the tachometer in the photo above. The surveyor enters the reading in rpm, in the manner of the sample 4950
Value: 5400
